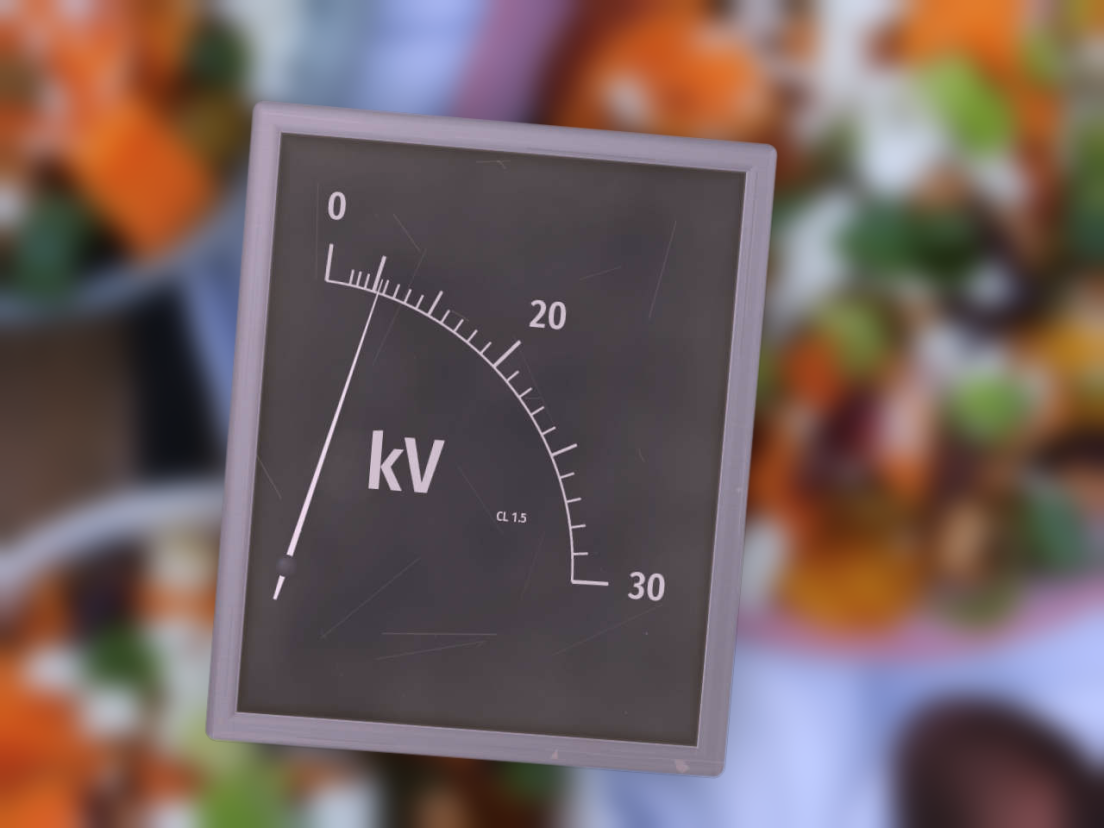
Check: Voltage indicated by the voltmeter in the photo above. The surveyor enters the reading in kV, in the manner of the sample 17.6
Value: 10.5
